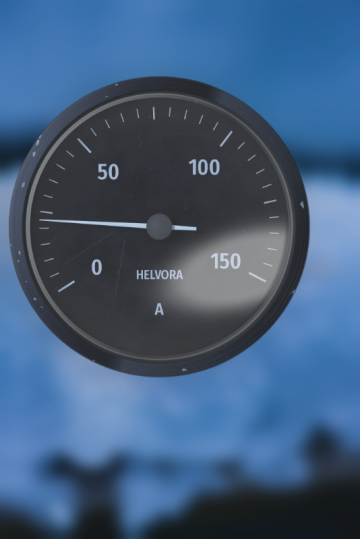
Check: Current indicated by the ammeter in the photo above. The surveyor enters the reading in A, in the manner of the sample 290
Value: 22.5
